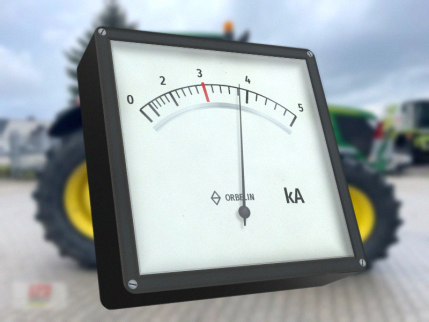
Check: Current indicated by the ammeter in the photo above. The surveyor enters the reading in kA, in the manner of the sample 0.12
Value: 3.8
